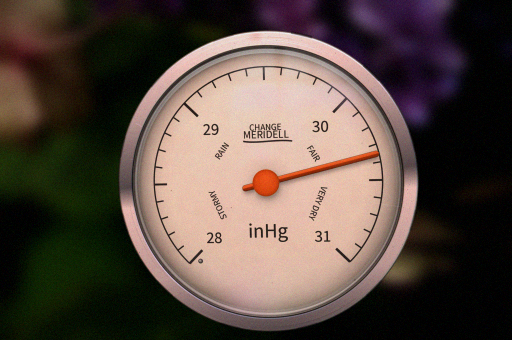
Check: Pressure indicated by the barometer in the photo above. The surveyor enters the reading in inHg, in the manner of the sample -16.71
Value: 30.35
